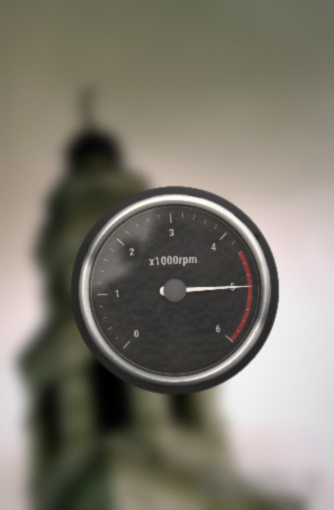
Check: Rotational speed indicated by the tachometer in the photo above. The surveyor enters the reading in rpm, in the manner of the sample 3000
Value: 5000
